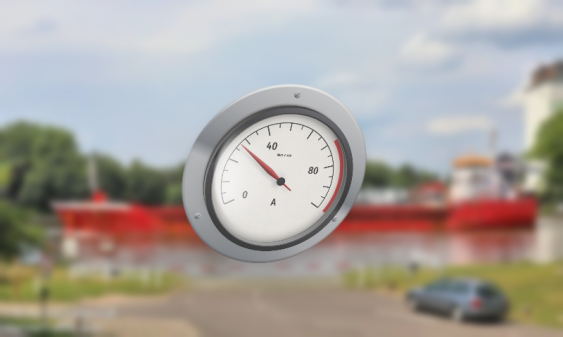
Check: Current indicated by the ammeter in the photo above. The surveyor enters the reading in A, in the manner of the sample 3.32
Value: 27.5
